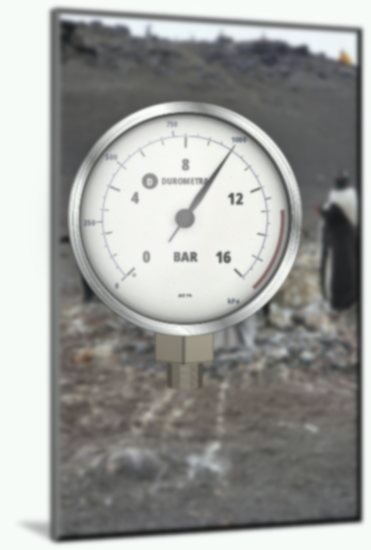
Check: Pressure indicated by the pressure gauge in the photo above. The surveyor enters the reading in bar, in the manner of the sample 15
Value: 10
